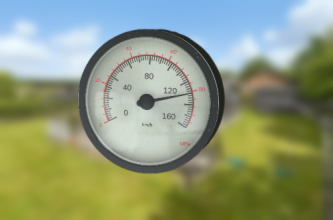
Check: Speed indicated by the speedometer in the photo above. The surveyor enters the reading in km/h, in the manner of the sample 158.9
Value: 130
